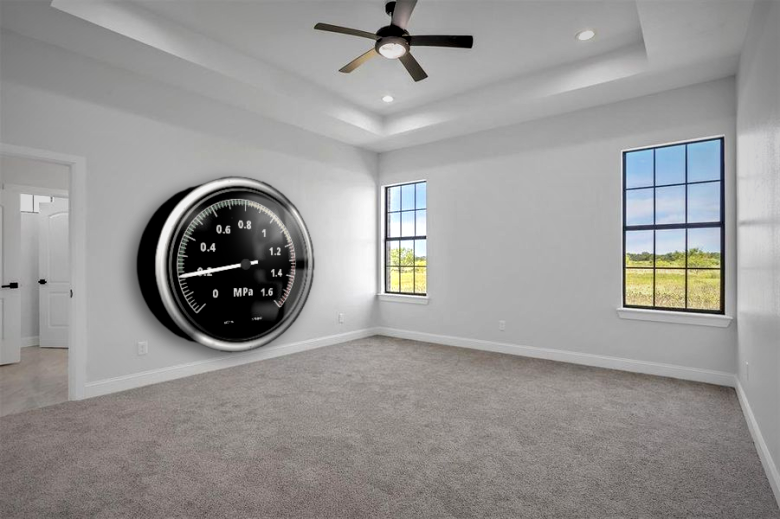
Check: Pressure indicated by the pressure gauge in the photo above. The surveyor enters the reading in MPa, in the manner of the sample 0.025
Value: 0.2
